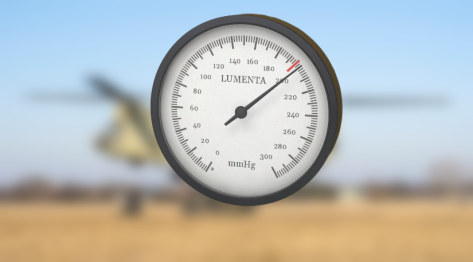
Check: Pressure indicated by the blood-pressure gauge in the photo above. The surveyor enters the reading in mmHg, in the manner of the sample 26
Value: 200
